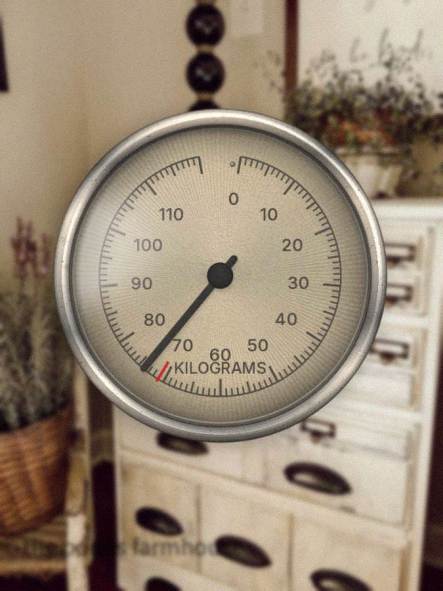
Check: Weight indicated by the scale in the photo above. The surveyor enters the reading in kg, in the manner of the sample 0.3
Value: 74
